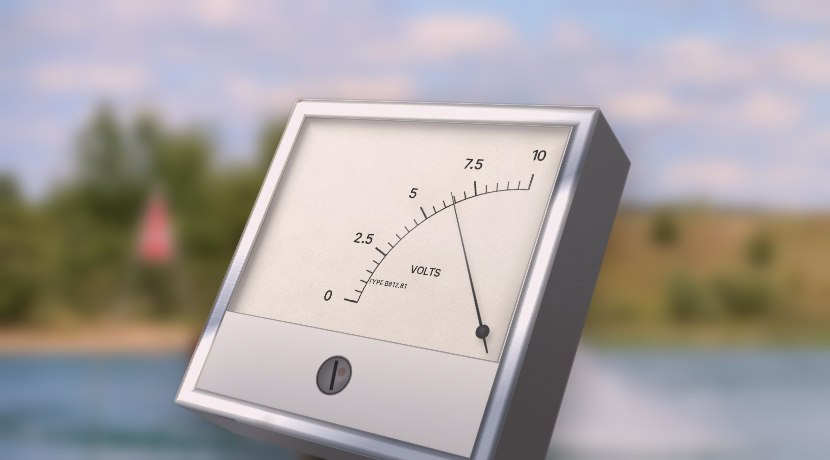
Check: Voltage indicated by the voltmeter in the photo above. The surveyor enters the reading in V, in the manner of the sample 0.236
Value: 6.5
